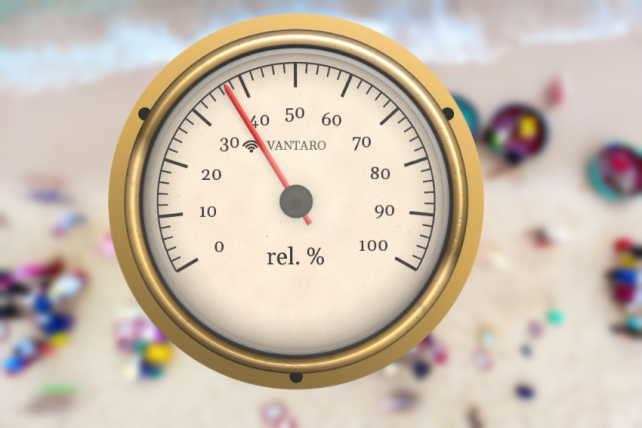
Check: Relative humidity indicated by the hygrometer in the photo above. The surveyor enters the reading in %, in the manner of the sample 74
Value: 37
